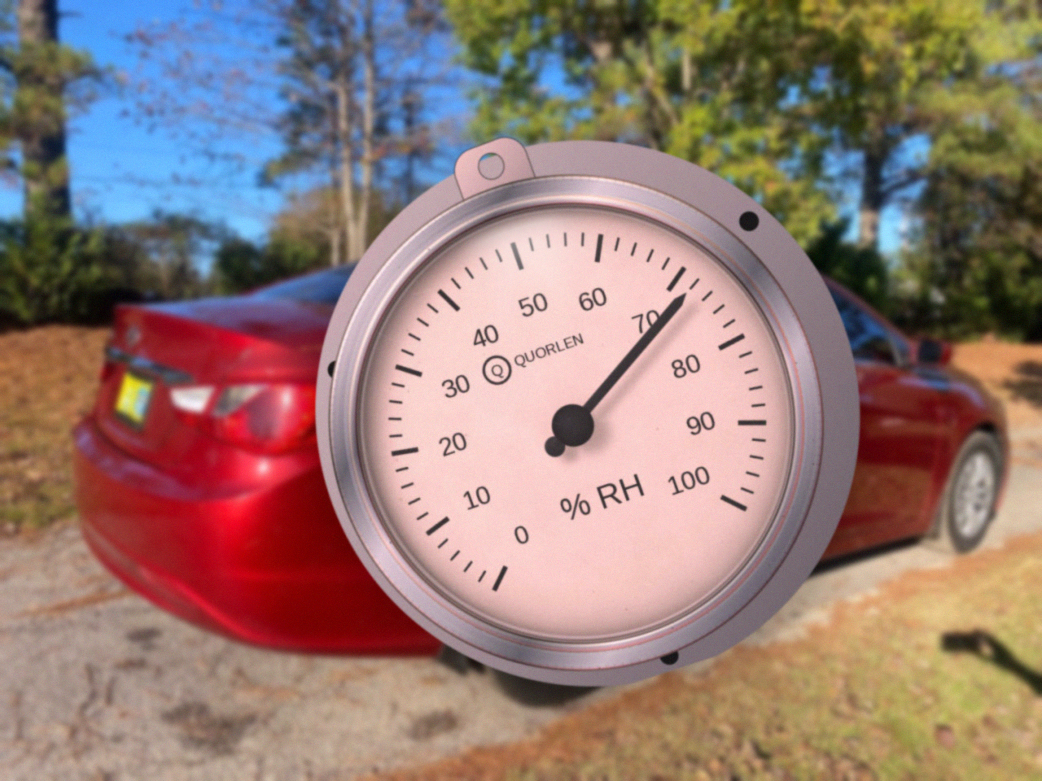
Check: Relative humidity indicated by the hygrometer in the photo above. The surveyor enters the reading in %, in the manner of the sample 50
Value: 72
